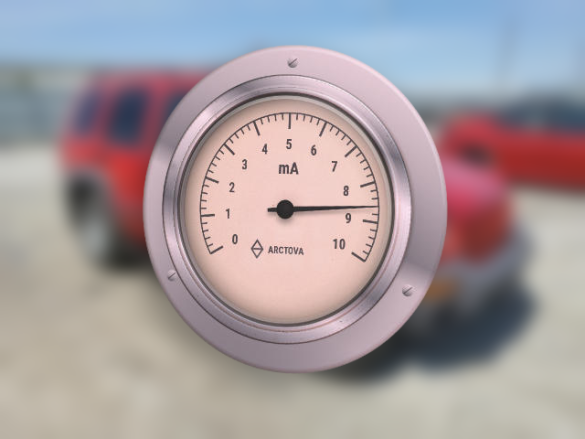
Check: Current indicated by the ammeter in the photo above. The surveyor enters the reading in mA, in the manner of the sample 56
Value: 8.6
